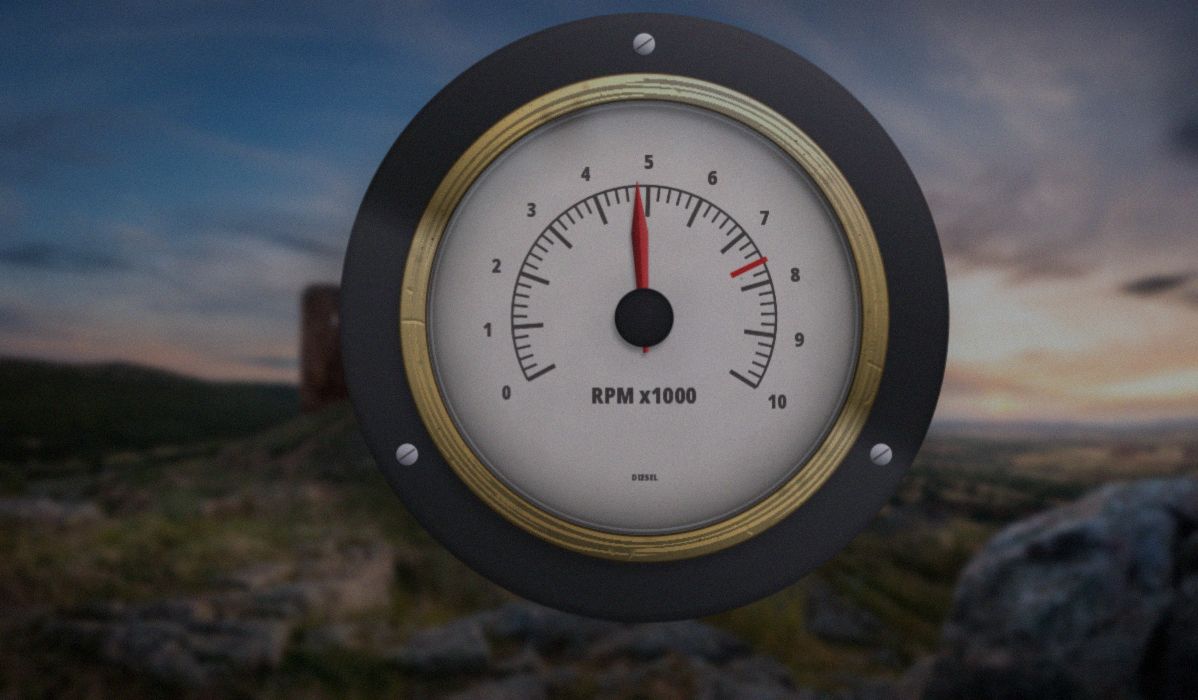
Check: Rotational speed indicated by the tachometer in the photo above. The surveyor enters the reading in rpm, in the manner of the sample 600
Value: 4800
